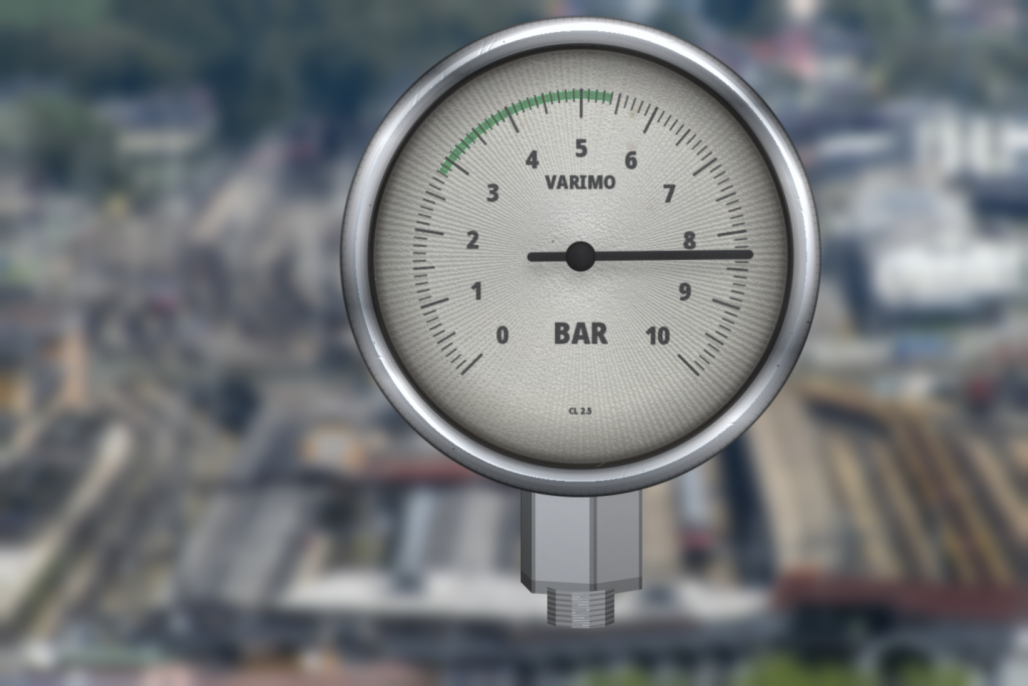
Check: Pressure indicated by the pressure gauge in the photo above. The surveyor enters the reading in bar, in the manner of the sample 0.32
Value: 8.3
